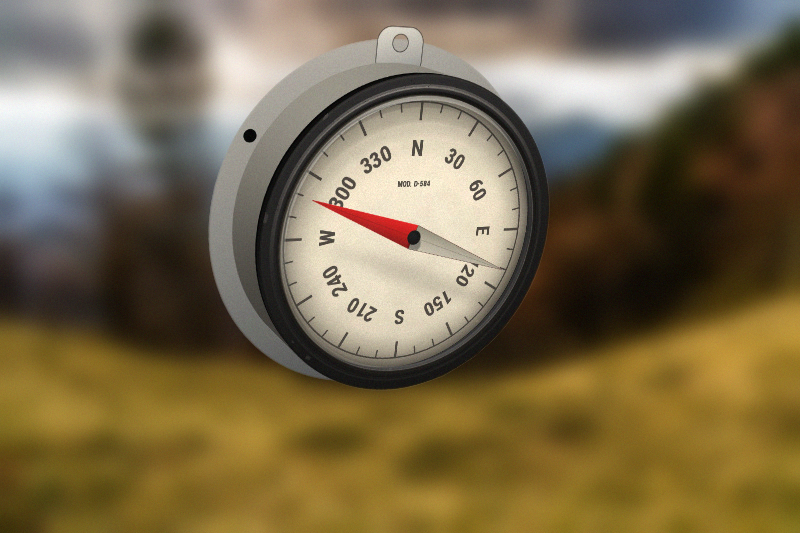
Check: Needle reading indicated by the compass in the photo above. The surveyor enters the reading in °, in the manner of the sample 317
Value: 290
